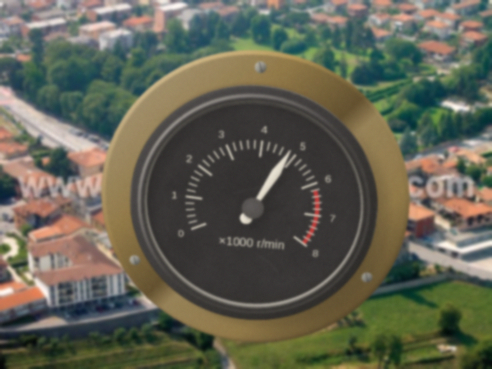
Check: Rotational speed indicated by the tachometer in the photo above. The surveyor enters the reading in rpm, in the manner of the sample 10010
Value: 4800
